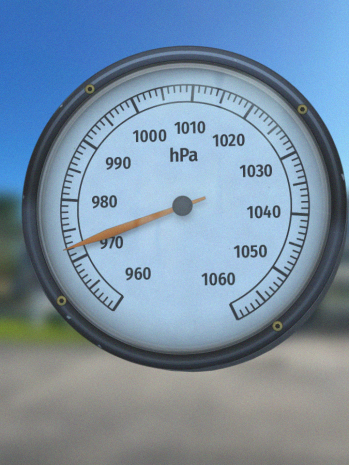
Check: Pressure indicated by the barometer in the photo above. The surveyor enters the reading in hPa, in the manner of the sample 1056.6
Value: 972
